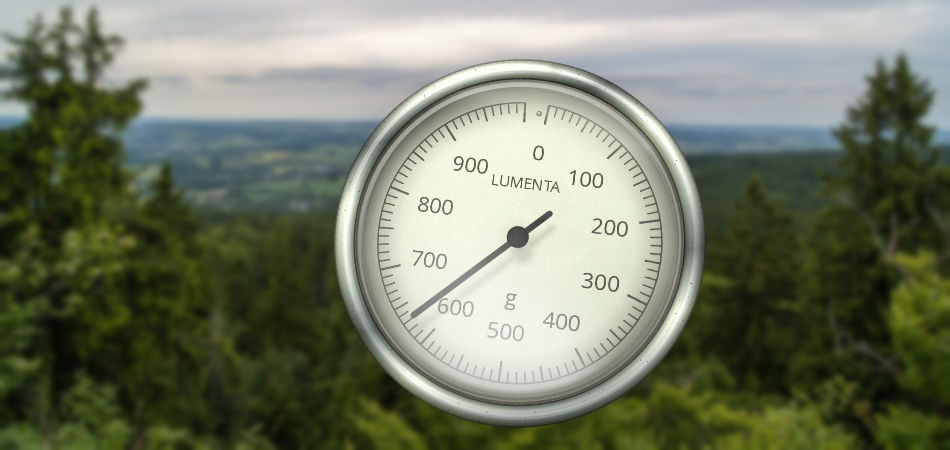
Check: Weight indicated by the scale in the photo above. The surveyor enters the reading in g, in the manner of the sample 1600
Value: 630
